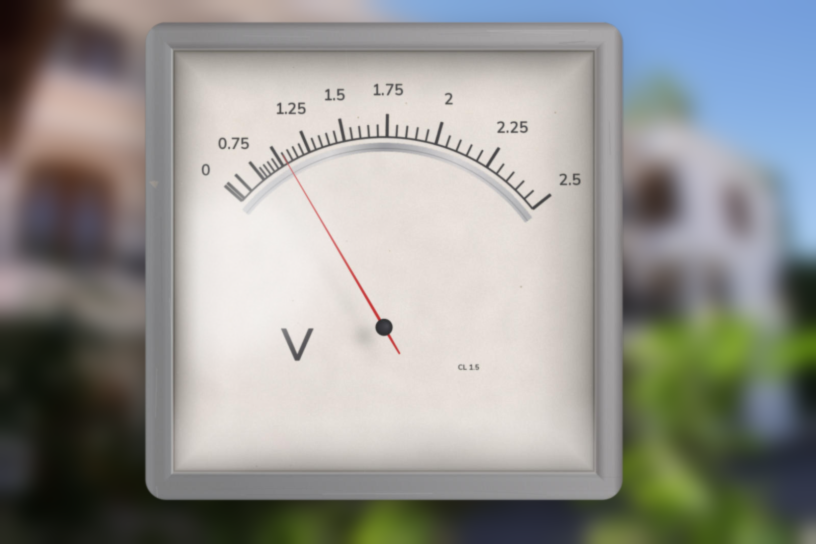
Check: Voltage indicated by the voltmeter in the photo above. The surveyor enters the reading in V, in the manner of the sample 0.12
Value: 1.05
